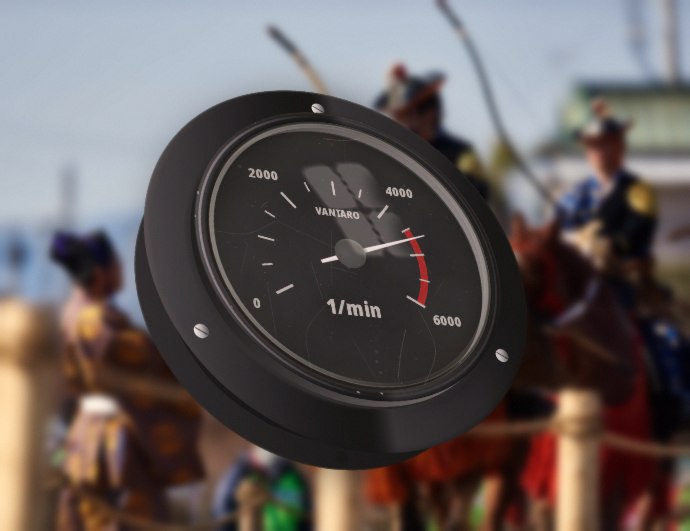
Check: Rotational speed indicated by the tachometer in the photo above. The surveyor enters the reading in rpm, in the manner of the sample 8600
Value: 4750
